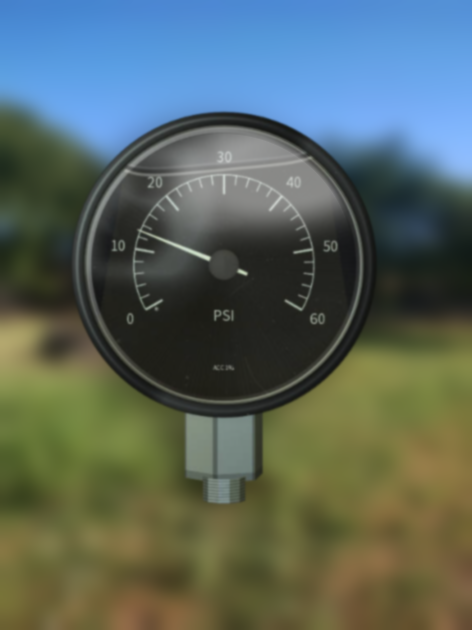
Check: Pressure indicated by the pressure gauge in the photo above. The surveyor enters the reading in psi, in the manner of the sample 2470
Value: 13
